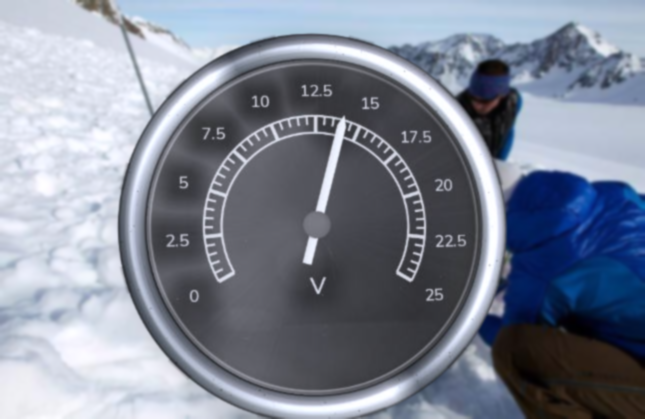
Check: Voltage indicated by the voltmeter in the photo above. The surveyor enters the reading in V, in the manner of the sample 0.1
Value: 14
